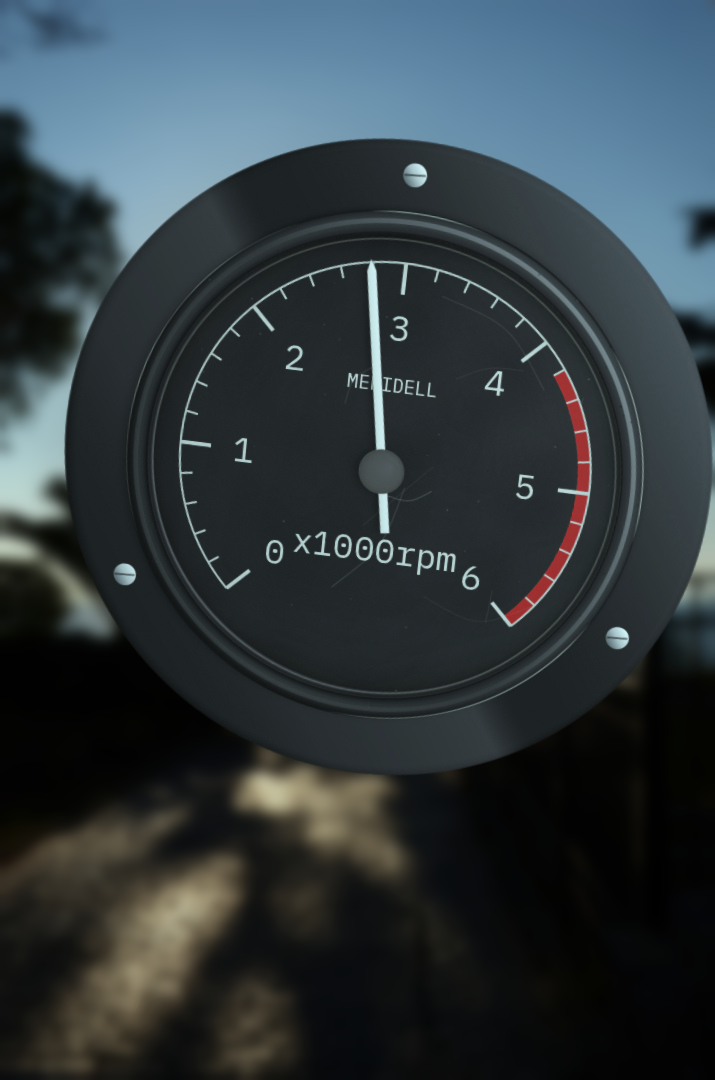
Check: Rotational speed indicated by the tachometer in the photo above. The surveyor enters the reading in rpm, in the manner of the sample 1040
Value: 2800
